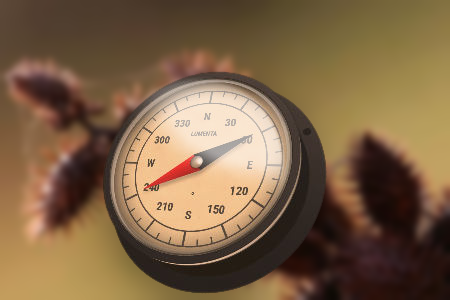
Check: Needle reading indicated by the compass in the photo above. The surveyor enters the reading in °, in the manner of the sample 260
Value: 240
